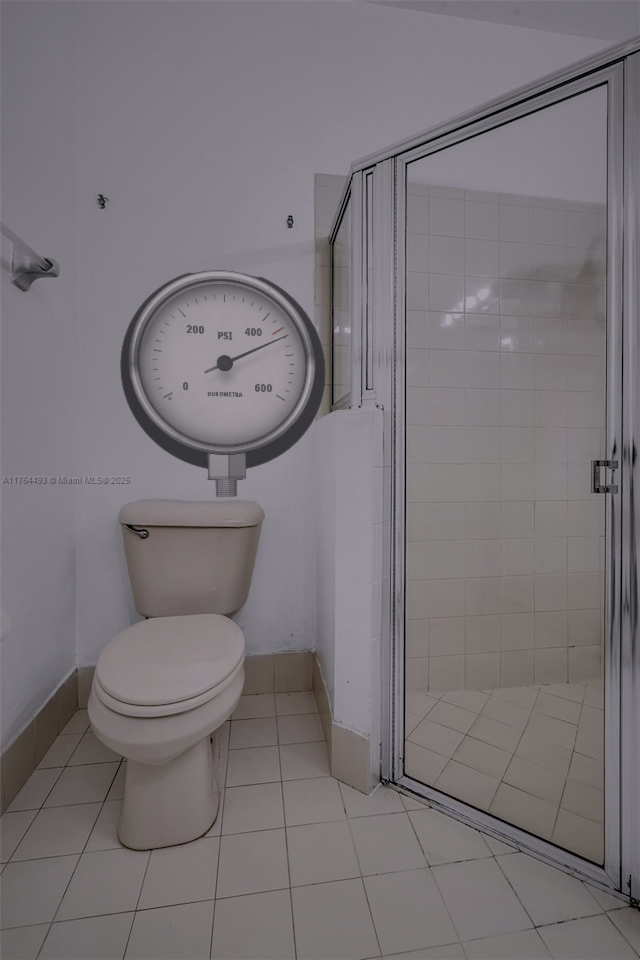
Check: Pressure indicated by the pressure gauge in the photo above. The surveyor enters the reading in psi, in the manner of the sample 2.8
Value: 460
